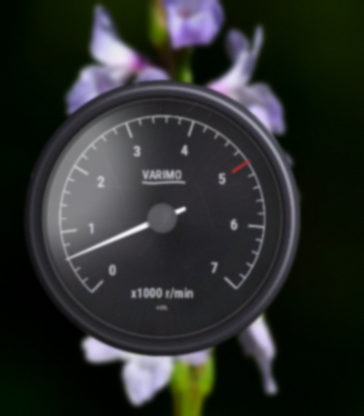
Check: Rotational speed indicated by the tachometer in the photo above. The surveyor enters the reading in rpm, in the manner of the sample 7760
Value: 600
